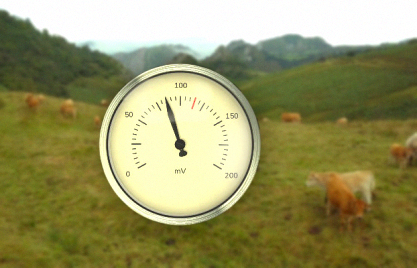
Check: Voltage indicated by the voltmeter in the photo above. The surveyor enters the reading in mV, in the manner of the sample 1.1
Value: 85
